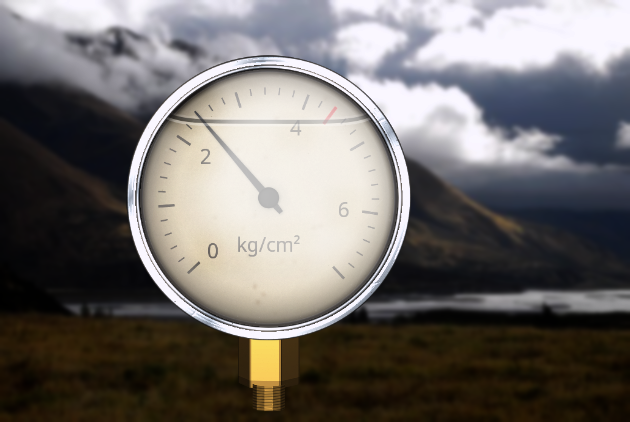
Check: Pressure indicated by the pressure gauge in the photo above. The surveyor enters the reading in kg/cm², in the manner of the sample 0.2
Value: 2.4
